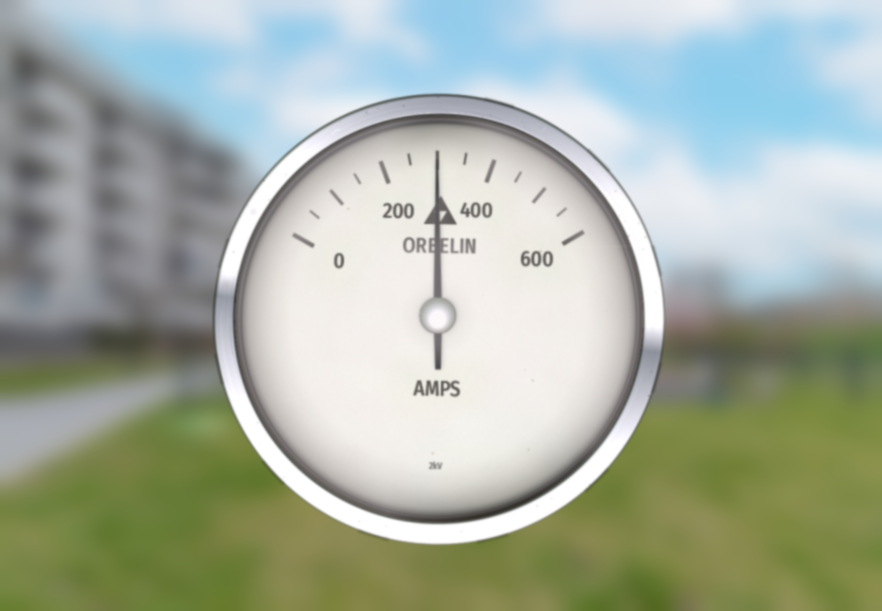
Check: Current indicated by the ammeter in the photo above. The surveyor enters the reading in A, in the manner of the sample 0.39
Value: 300
